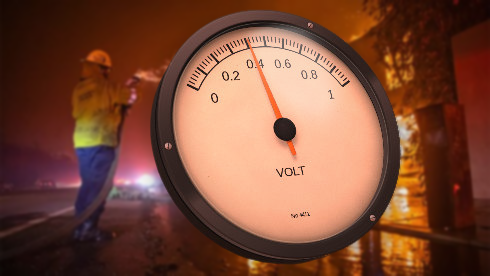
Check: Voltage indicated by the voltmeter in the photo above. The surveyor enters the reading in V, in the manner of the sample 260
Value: 0.4
